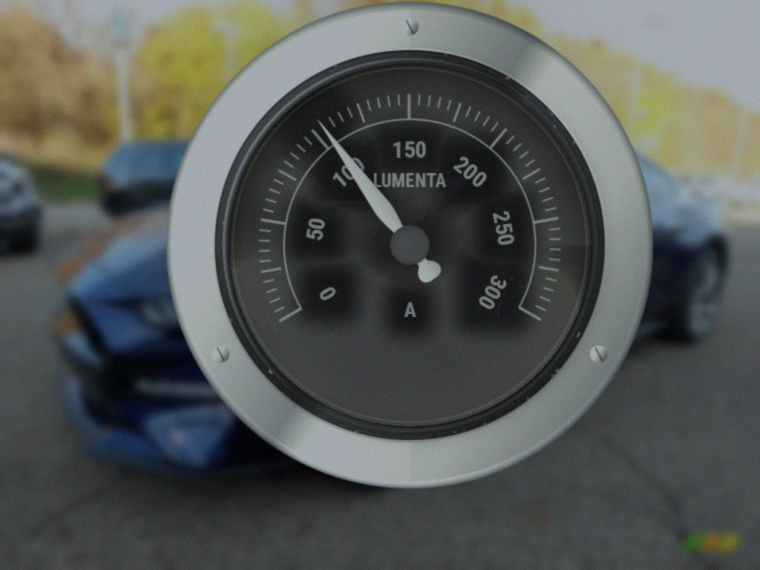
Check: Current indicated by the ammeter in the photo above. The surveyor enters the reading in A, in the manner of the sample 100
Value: 105
